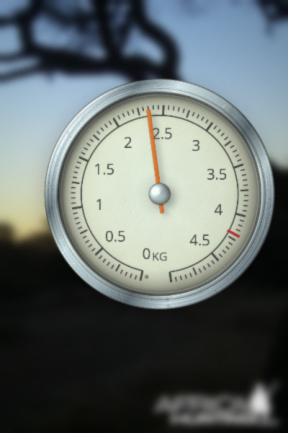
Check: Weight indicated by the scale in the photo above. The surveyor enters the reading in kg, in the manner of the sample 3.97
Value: 2.35
